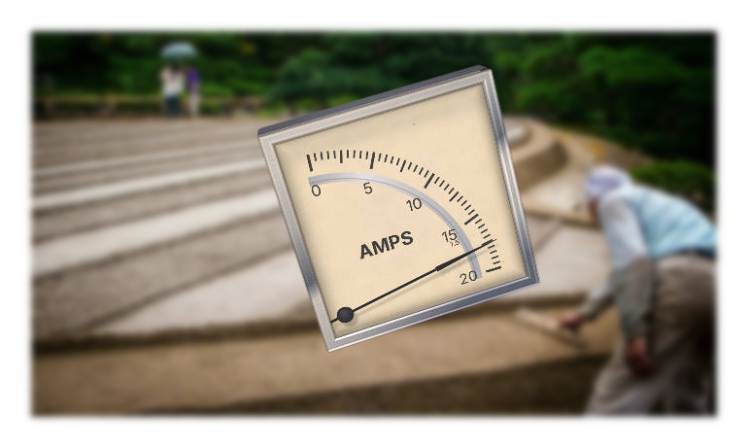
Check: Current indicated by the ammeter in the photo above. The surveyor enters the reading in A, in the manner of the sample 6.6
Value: 17.5
